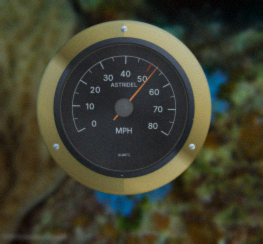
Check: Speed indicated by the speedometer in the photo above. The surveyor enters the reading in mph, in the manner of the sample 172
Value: 52.5
